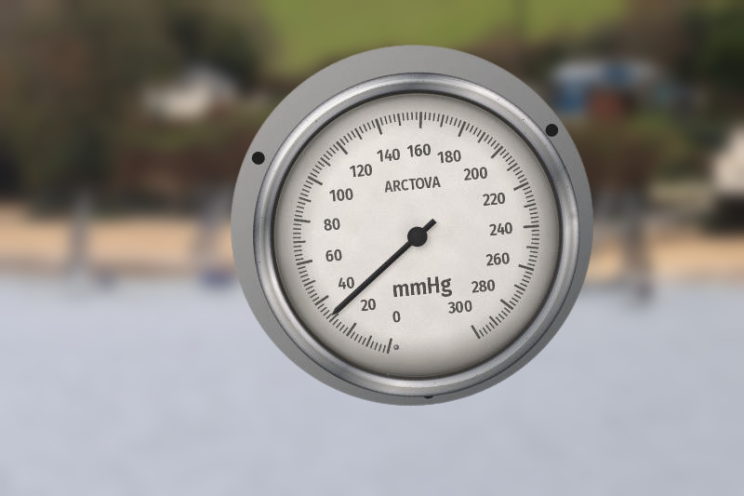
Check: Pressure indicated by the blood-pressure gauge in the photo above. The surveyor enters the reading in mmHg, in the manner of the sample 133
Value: 32
